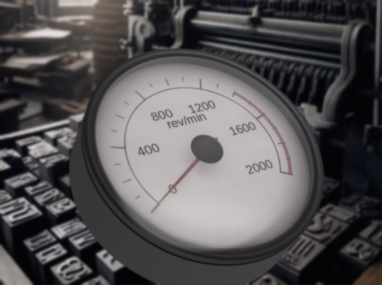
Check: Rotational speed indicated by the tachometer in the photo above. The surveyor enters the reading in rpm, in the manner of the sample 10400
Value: 0
